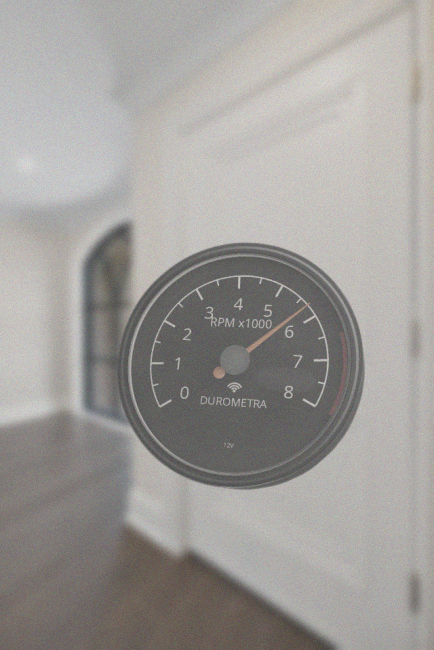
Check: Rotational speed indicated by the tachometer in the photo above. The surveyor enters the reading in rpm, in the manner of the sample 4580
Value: 5750
